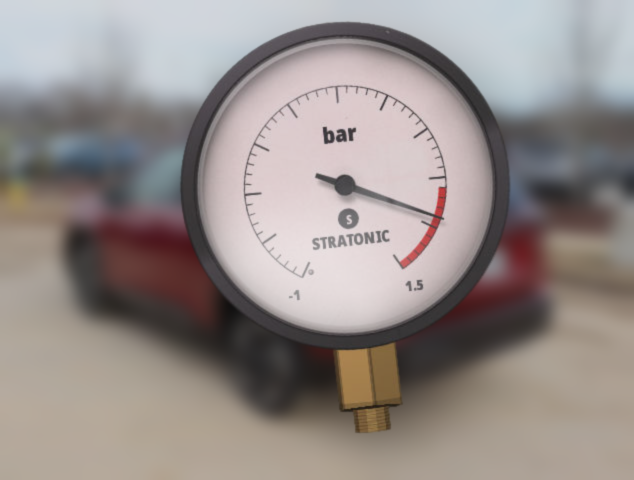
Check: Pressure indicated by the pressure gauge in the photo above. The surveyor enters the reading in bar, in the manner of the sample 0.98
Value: 1.2
